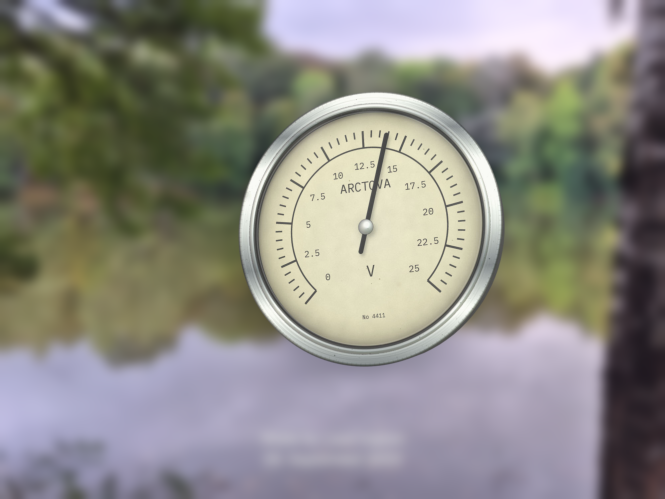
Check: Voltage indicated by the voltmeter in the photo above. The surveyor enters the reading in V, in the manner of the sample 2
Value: 14
